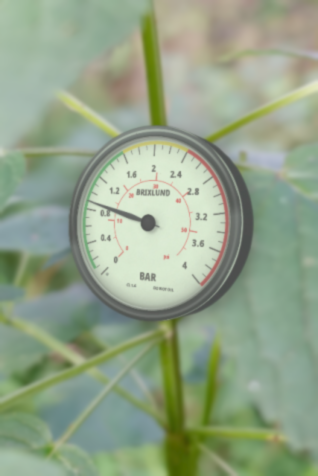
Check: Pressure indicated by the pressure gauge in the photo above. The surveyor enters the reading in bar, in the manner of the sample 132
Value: 0.9
